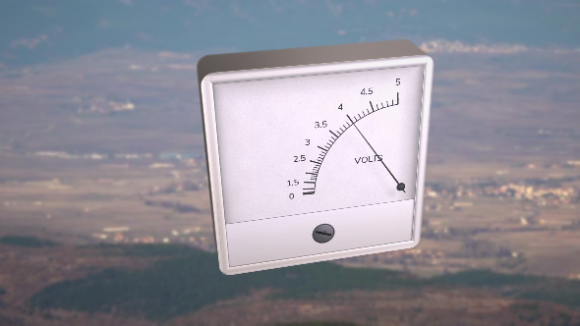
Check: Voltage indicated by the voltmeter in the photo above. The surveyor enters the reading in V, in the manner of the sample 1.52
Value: 4
